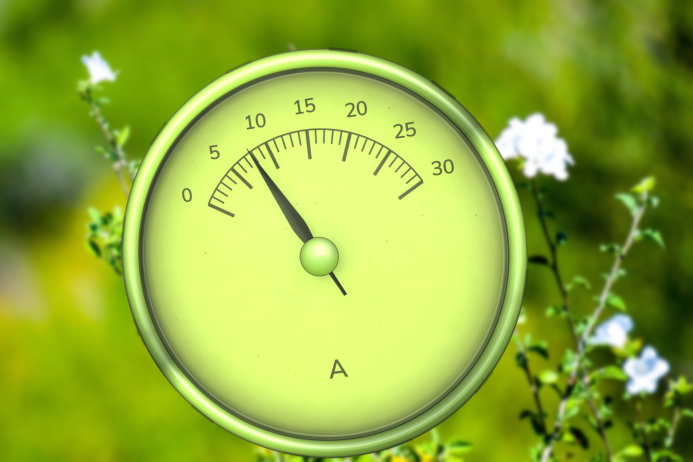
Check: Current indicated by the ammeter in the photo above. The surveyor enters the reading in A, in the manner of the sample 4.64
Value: 8
